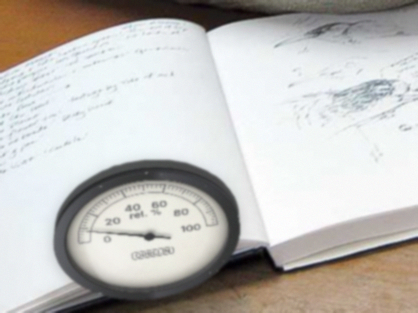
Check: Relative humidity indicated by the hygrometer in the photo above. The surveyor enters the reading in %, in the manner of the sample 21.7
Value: 10
